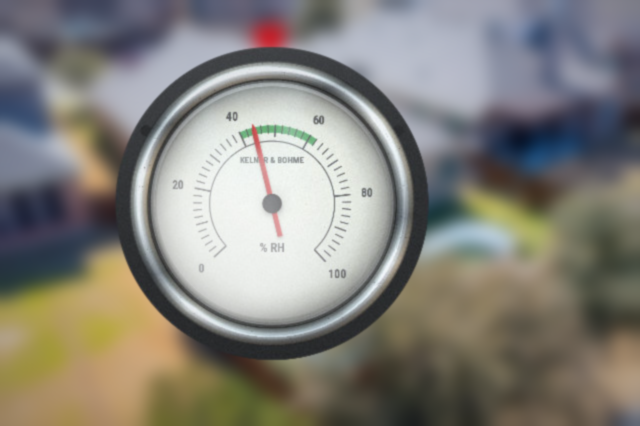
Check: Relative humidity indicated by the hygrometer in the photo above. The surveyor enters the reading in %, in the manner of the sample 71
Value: 44
